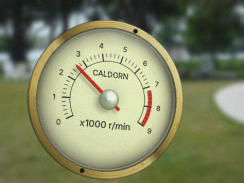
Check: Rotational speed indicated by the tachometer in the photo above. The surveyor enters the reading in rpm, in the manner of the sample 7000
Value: 2600
